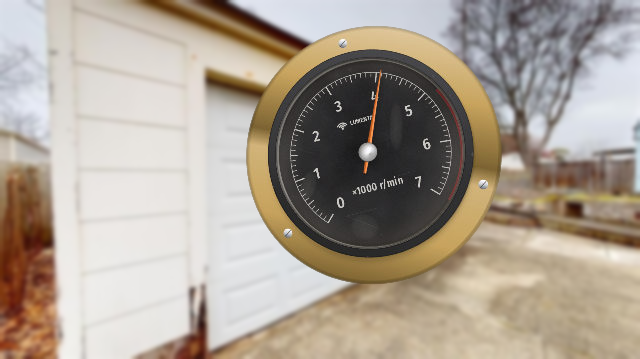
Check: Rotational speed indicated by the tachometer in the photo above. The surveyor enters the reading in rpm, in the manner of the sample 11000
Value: 4100
